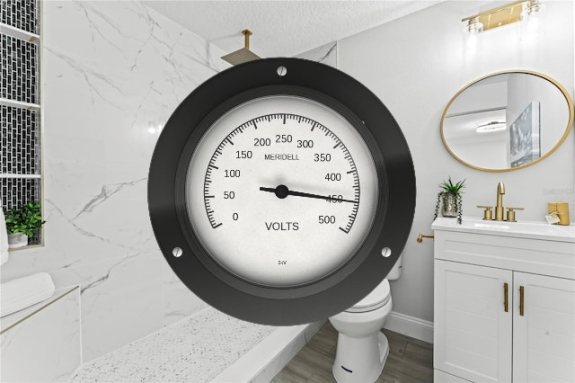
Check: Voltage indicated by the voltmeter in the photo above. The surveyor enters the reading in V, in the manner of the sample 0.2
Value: 450
